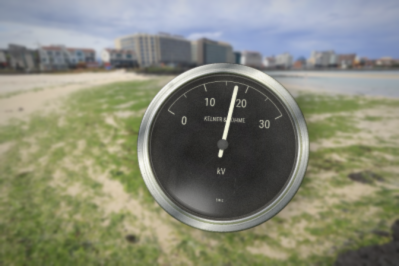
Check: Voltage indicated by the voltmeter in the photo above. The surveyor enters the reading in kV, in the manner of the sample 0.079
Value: 17.5
